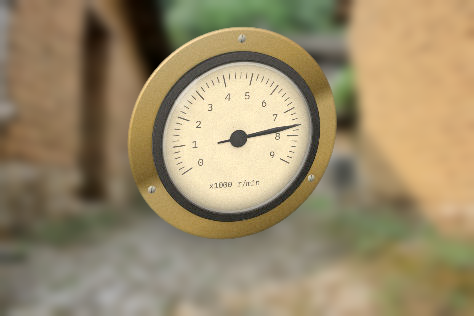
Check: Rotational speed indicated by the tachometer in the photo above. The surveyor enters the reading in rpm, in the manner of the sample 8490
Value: 7600
